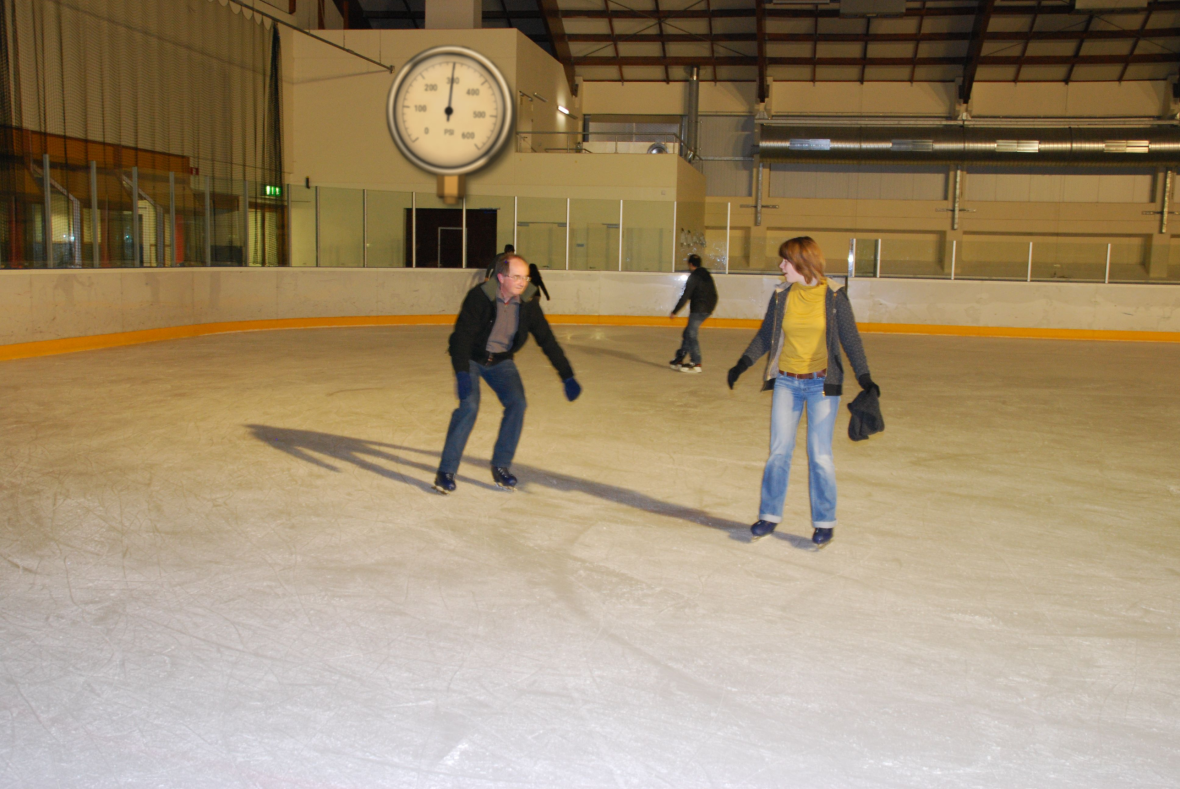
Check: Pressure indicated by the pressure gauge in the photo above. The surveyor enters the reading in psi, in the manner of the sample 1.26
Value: 300
